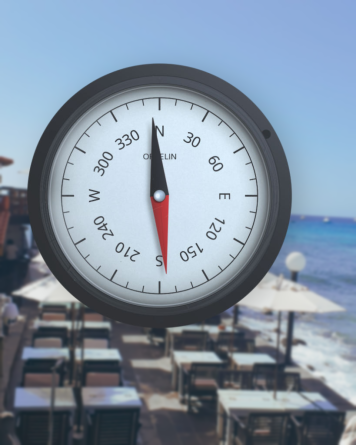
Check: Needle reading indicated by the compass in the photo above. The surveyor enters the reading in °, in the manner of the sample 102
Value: 175
